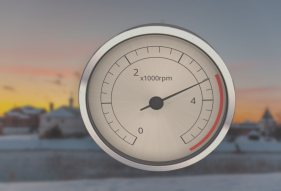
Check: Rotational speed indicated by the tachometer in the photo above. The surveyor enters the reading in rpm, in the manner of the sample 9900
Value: 3600
